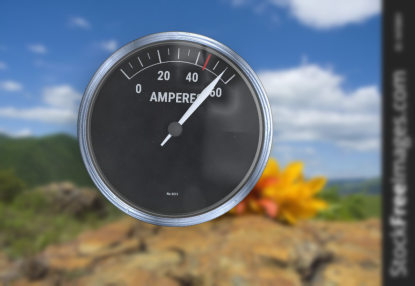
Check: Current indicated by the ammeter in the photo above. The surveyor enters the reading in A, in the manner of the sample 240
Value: 55
